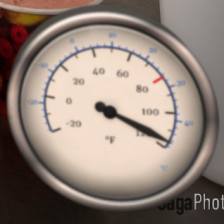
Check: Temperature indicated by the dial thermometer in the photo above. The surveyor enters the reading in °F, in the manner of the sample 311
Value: 115
